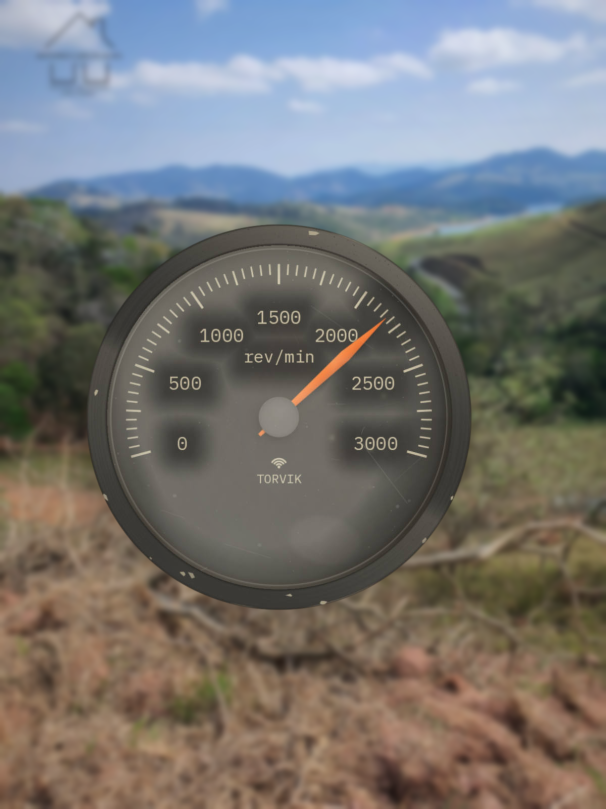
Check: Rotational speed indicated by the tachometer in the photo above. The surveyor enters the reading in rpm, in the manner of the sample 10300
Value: 2175
